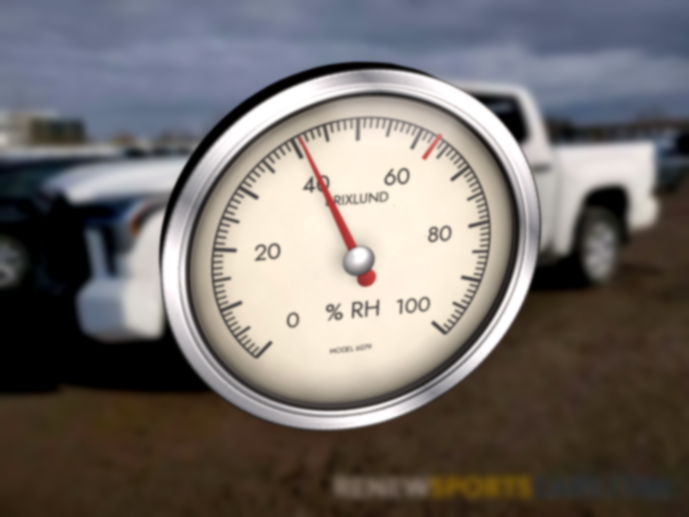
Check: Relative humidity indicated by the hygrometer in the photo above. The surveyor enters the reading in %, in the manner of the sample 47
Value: 41
